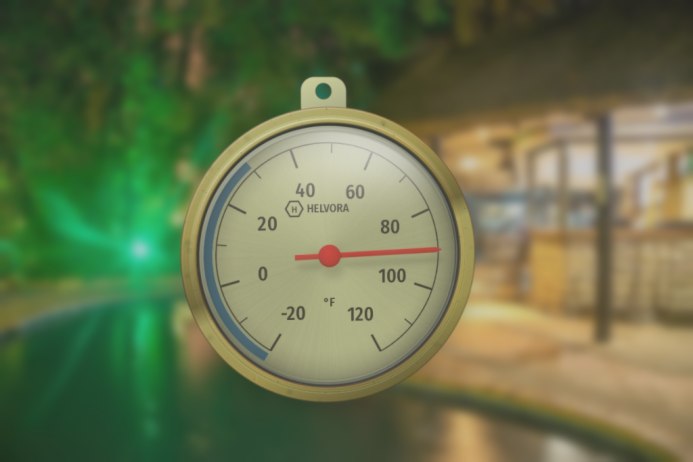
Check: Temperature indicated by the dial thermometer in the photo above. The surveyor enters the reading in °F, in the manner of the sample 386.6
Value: 90
